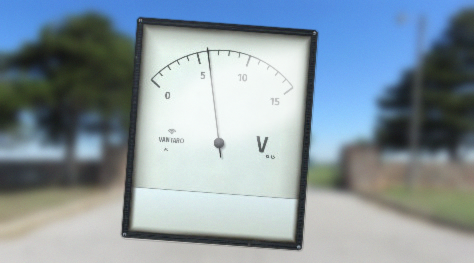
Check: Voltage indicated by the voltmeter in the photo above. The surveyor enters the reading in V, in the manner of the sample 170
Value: 6
